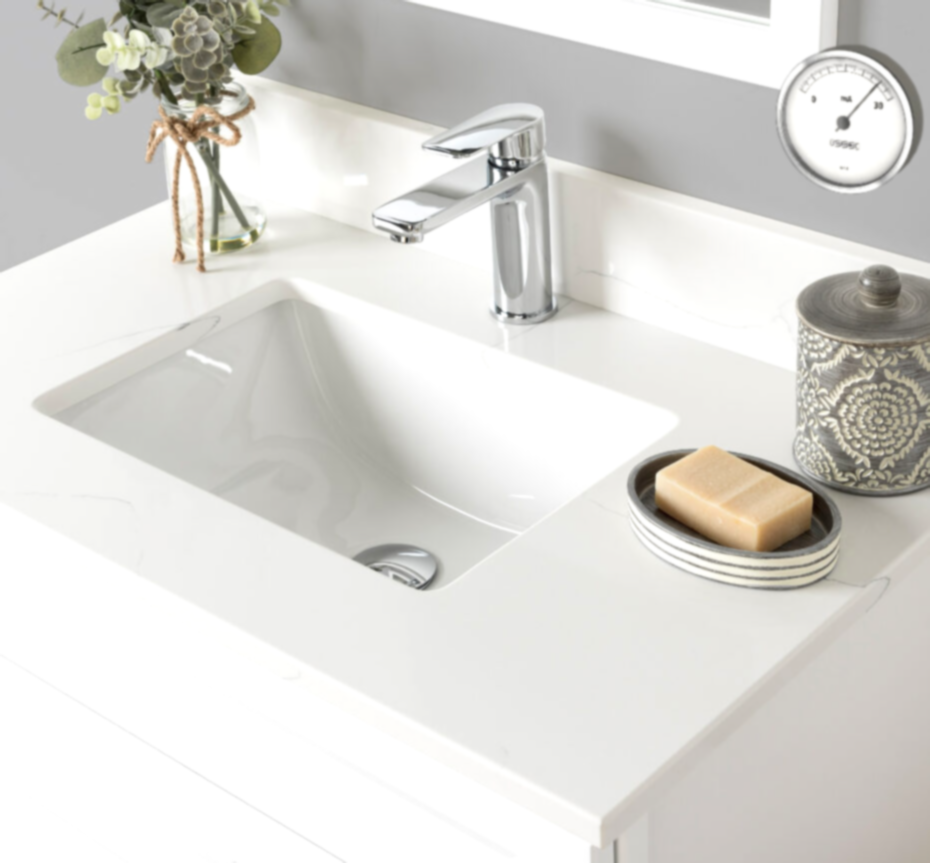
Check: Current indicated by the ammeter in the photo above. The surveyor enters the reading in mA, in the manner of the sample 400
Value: 25
